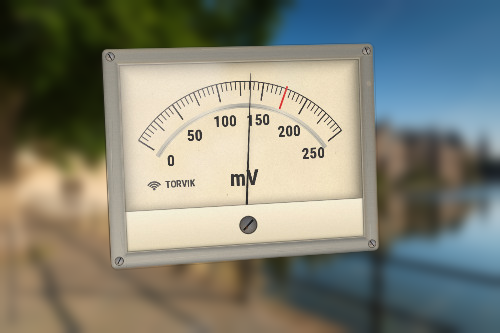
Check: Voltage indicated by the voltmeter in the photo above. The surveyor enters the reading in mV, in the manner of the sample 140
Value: 135
